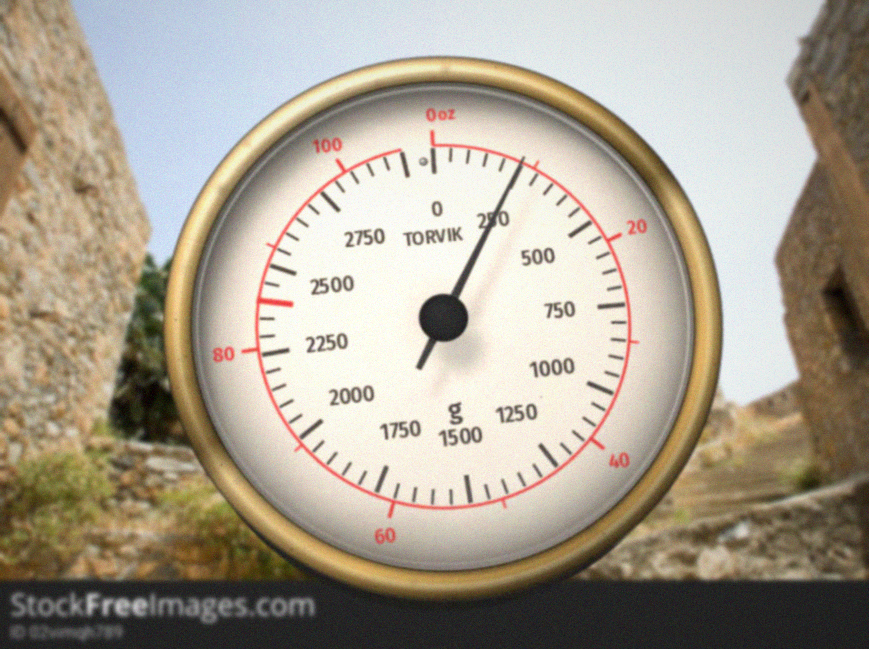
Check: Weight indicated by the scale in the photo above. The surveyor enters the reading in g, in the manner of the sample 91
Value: 250
